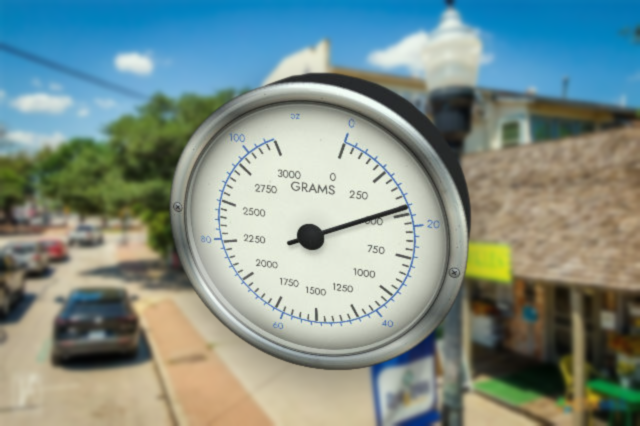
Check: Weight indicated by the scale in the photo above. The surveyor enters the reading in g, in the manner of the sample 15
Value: 450
